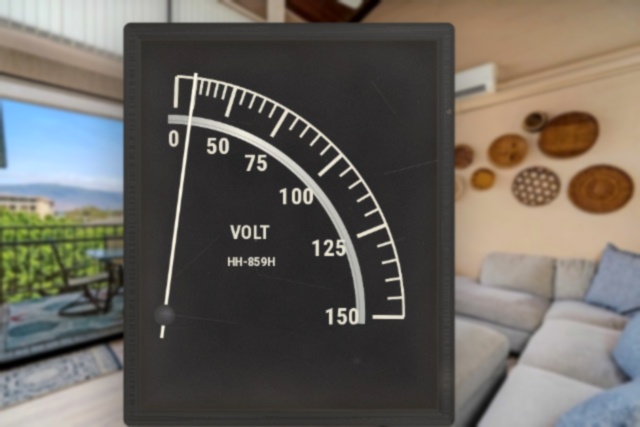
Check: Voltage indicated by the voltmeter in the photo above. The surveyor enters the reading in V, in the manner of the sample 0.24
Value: 25
